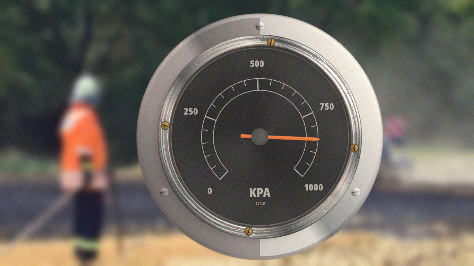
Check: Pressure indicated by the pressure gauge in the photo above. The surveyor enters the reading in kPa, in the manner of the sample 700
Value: 850
